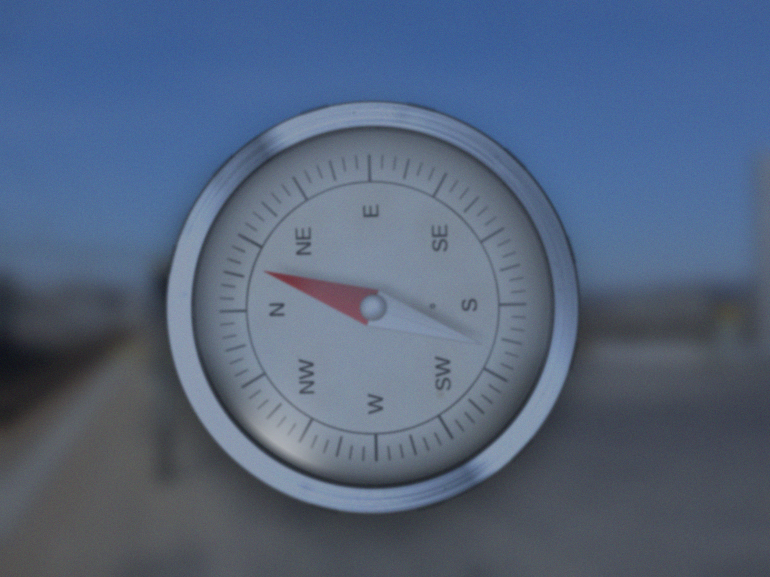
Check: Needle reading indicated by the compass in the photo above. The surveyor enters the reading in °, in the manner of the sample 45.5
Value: 20
